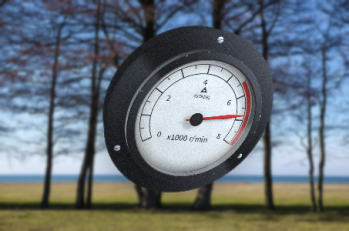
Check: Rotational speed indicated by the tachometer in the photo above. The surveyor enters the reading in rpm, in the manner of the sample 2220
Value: 6750
